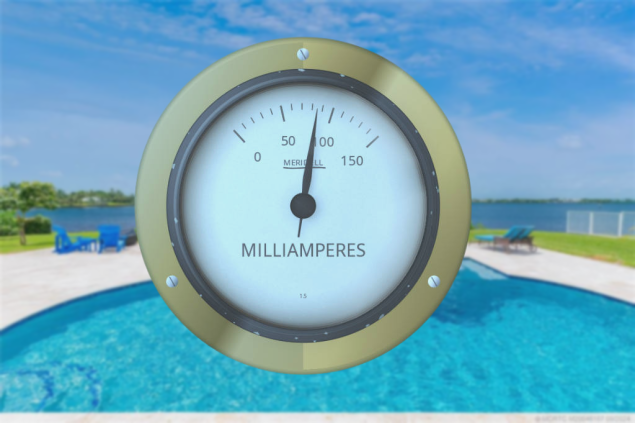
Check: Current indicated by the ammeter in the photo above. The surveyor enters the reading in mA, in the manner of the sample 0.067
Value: 85
